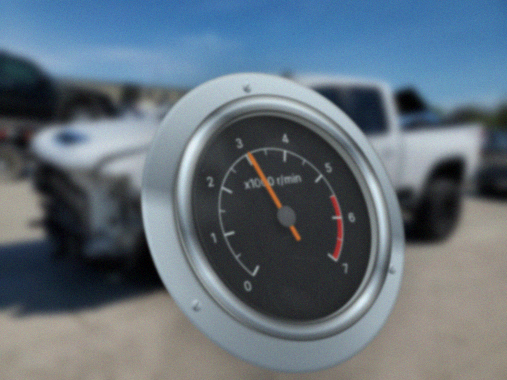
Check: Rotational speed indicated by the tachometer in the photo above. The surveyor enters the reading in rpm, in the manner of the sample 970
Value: 3000
